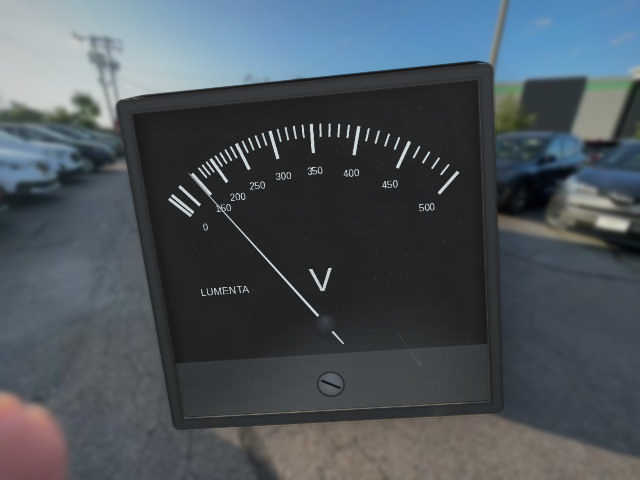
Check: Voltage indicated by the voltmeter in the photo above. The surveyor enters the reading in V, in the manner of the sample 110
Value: 150
